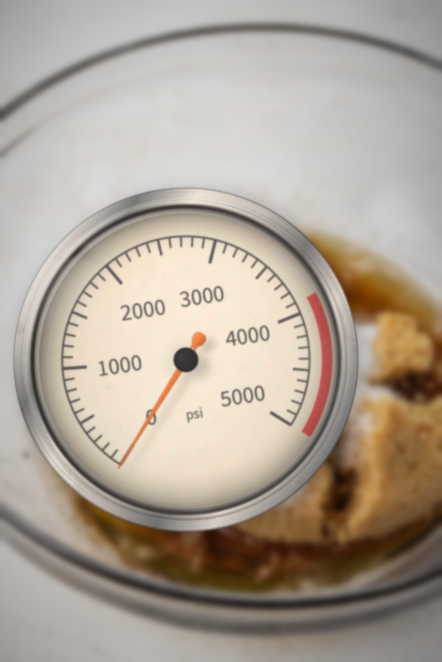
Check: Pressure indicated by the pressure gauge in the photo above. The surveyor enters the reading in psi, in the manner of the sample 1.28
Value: 0
